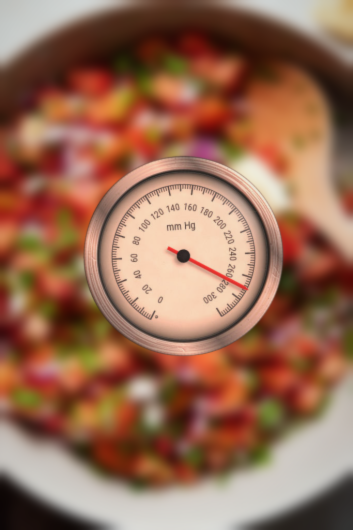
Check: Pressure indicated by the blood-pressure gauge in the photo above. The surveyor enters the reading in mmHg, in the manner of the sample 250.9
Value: 270
